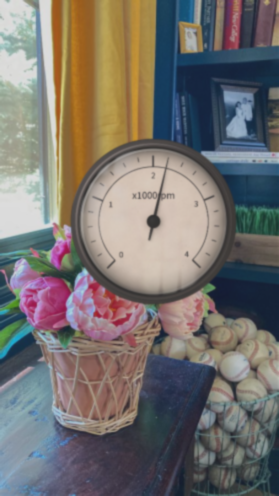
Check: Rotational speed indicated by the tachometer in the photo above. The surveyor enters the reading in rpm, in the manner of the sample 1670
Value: 2200
